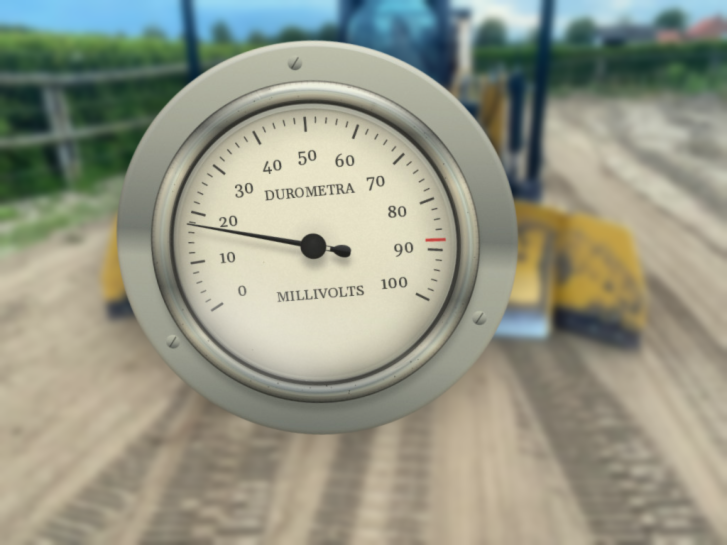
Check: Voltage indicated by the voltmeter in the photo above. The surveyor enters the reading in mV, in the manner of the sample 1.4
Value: 18
